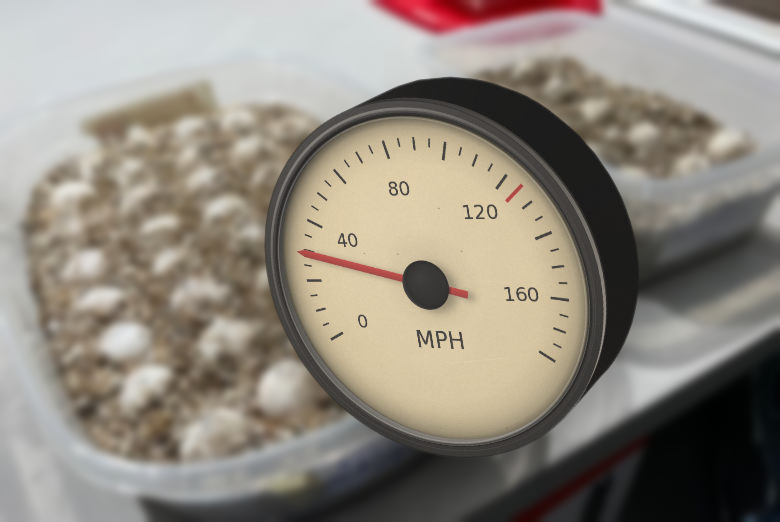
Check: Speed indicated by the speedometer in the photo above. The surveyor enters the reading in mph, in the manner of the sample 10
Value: 30
